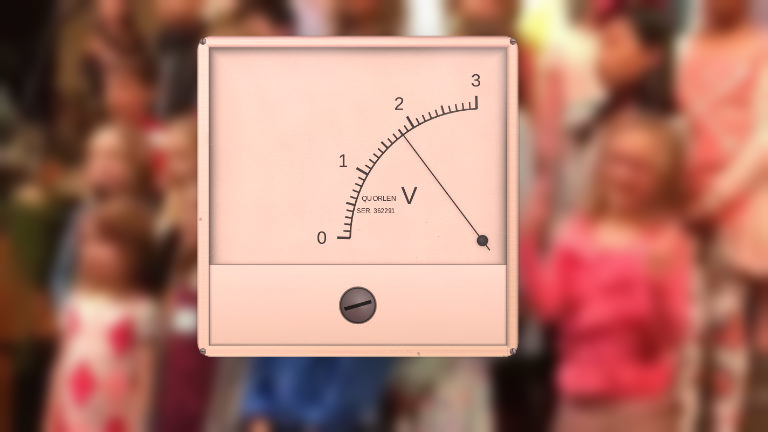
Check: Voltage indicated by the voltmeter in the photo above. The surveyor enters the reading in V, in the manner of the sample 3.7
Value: 1.8
